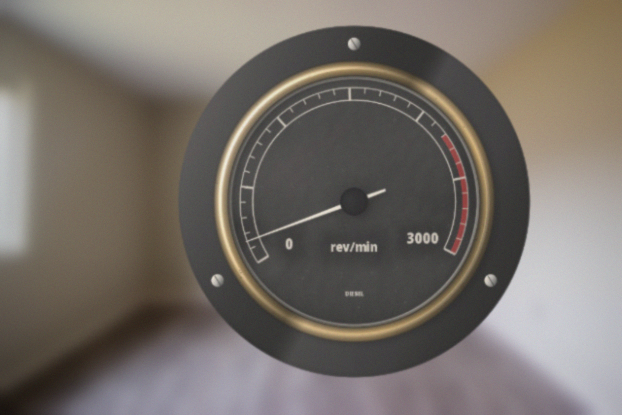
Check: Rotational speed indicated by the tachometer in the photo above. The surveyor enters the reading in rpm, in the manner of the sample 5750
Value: 150
